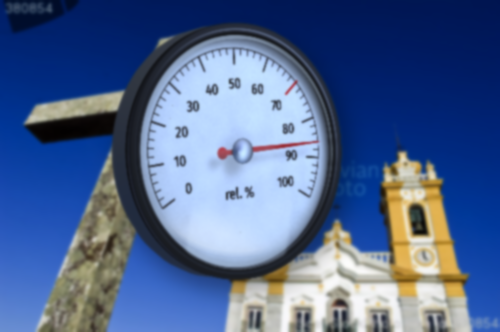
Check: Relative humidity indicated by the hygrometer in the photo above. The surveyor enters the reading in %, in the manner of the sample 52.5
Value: 86
